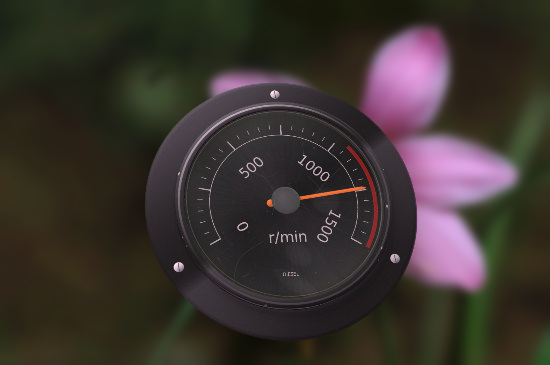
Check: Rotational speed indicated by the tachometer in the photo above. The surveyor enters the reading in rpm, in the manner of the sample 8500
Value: 1250
